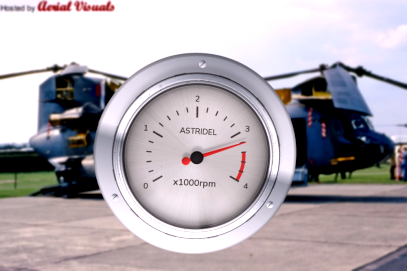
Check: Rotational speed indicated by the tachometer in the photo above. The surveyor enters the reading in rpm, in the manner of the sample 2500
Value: 3200
